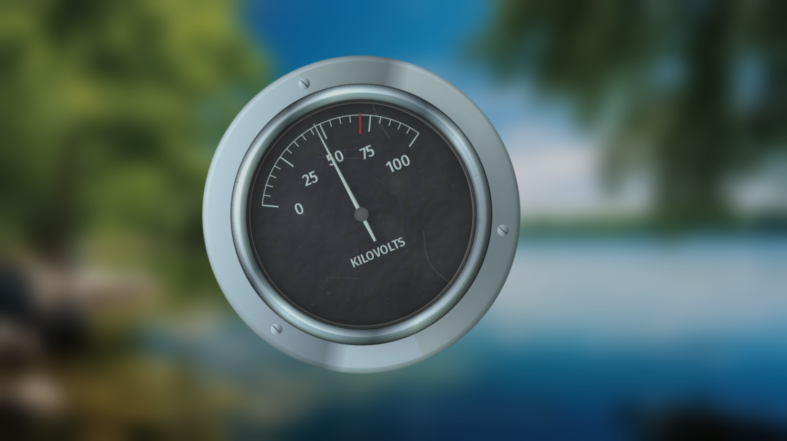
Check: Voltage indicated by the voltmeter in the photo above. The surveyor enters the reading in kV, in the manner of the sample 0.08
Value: 47.5
